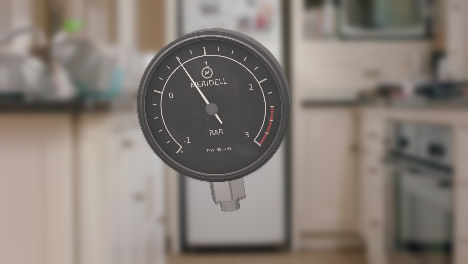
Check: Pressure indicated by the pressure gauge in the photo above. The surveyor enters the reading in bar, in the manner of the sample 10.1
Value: 0.6
